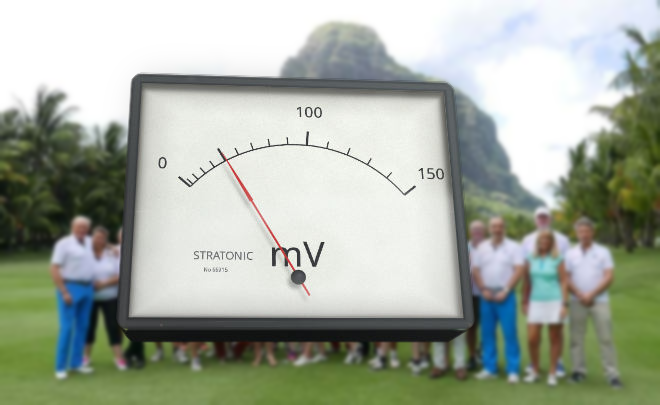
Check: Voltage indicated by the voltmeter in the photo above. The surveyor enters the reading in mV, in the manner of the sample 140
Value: 50
